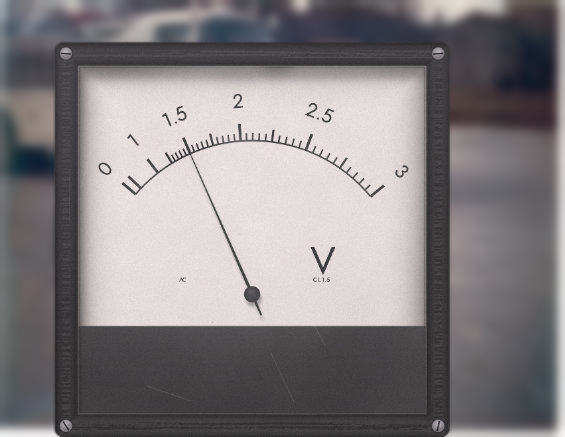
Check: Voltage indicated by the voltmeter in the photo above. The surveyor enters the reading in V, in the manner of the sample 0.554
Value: 1.5
